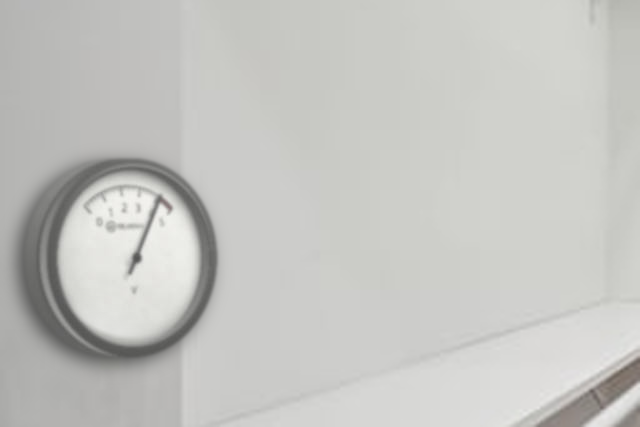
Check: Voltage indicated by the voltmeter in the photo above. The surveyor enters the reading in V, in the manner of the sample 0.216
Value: 4
